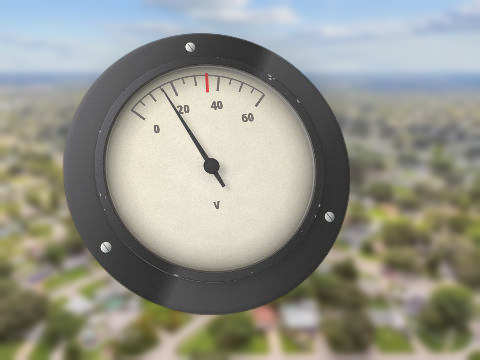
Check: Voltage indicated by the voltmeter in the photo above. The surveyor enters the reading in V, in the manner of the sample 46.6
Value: 15
